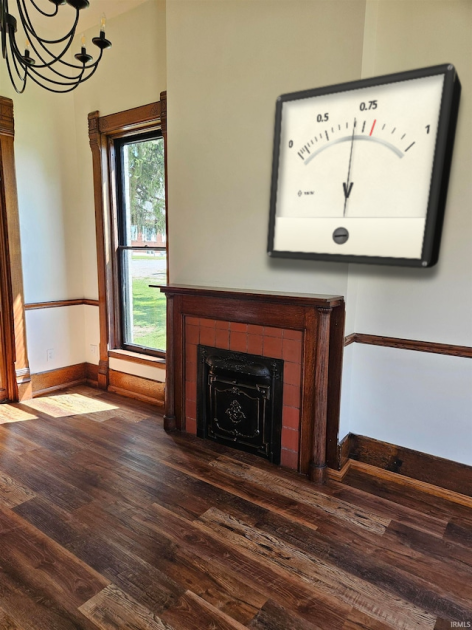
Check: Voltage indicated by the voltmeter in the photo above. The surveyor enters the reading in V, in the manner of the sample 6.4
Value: 0.7
